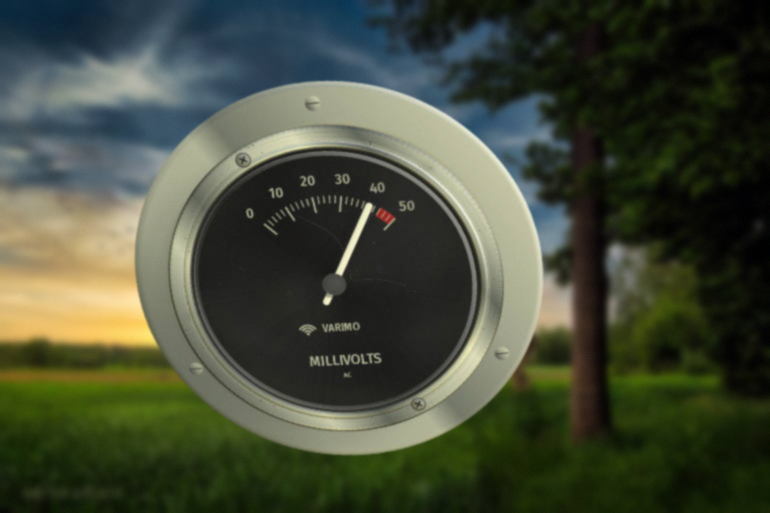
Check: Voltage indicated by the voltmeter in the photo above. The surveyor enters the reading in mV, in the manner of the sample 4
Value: 40
